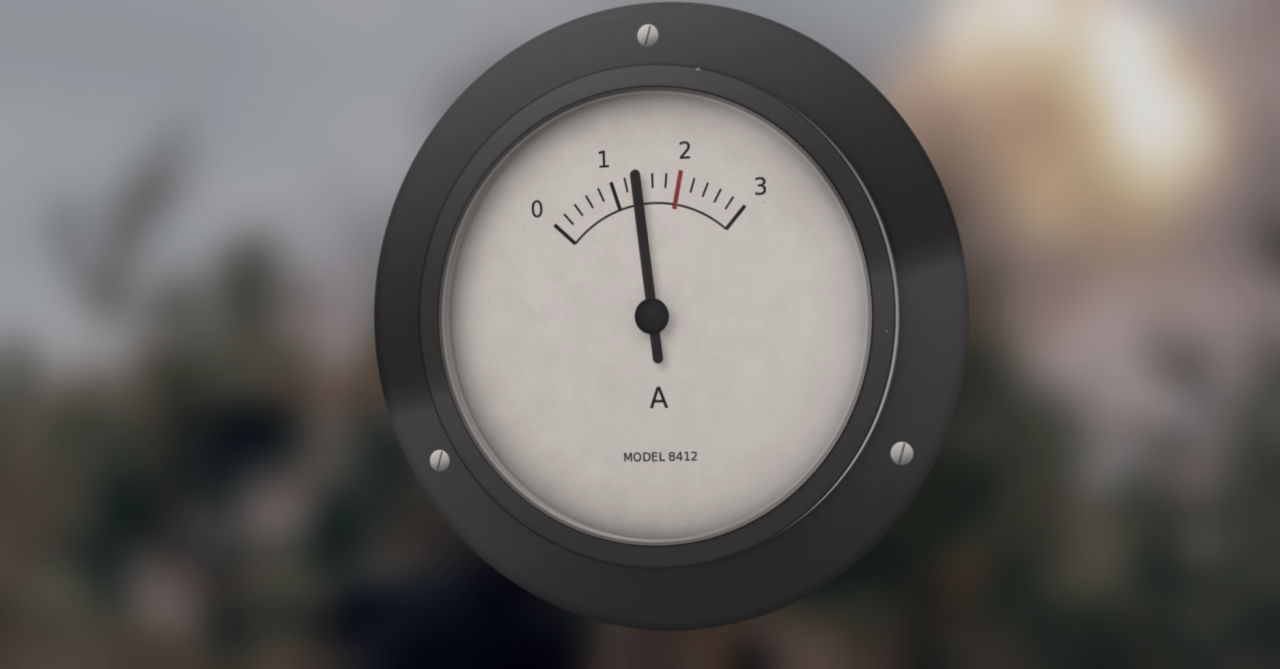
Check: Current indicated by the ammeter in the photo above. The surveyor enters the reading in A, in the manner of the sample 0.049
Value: 1.4
